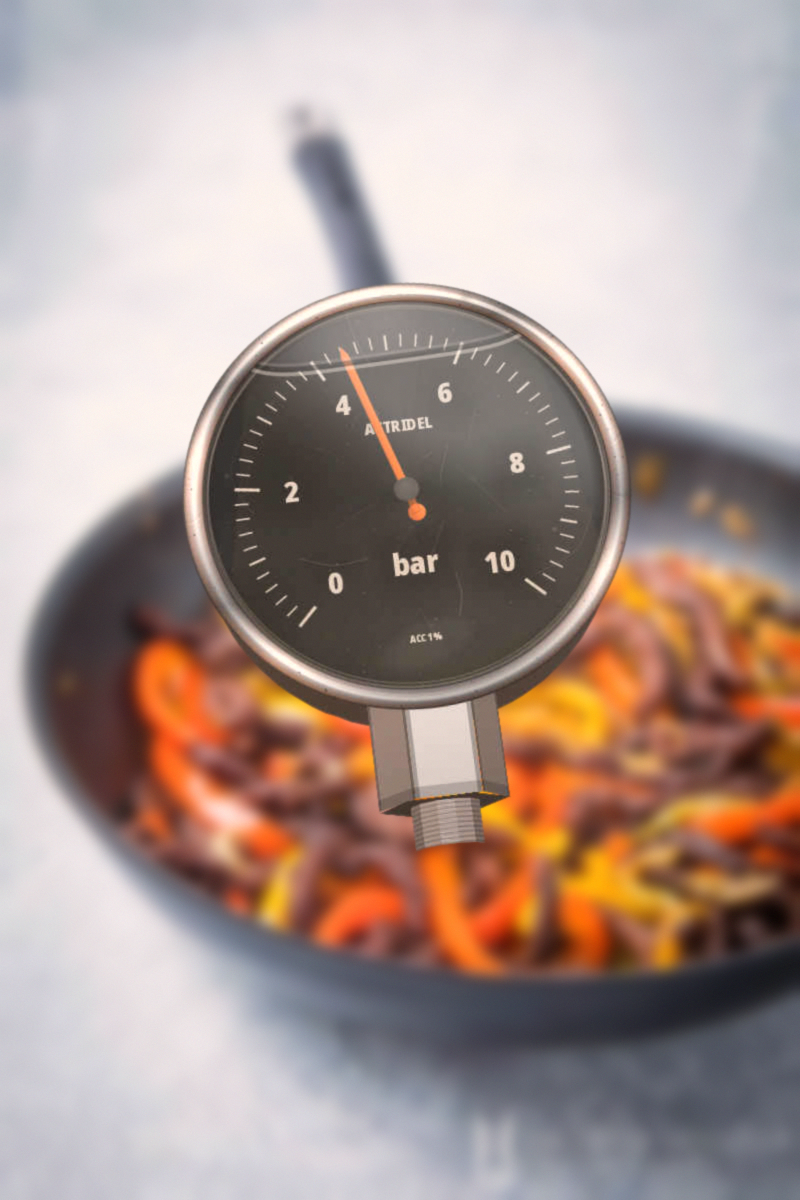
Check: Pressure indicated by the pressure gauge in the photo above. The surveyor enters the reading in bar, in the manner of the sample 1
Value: 4.4
